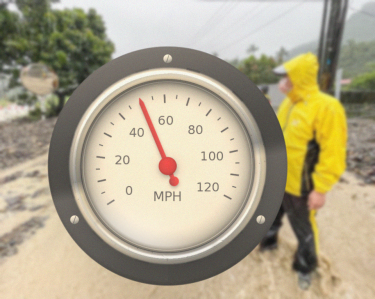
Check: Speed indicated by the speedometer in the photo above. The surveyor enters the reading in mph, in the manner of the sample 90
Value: 50
